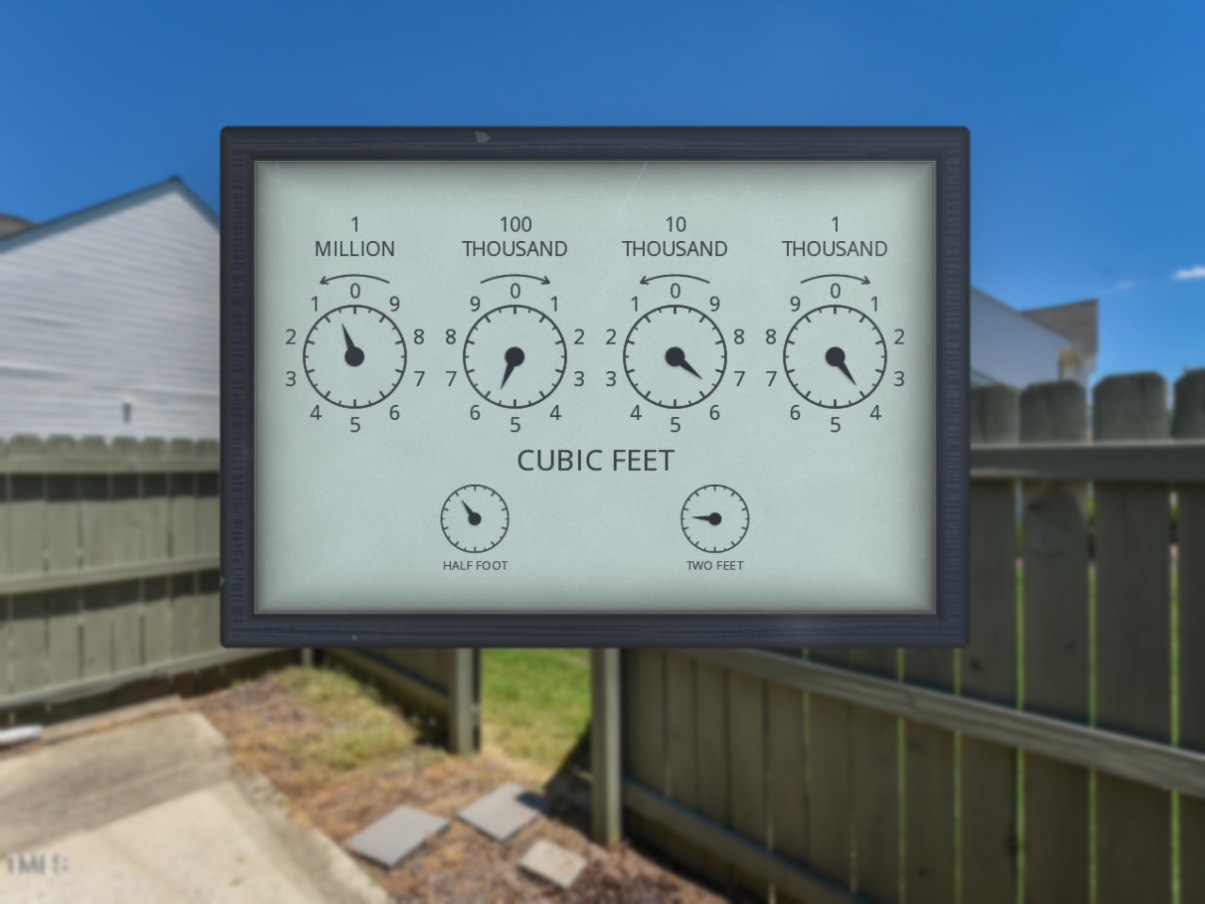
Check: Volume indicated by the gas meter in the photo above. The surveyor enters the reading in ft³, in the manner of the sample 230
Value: 56400
